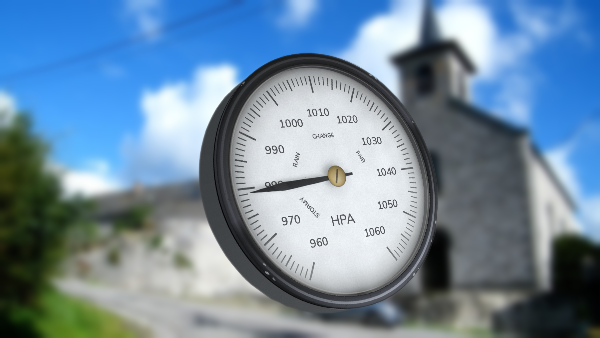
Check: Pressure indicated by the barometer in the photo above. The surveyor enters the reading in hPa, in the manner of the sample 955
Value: 979
